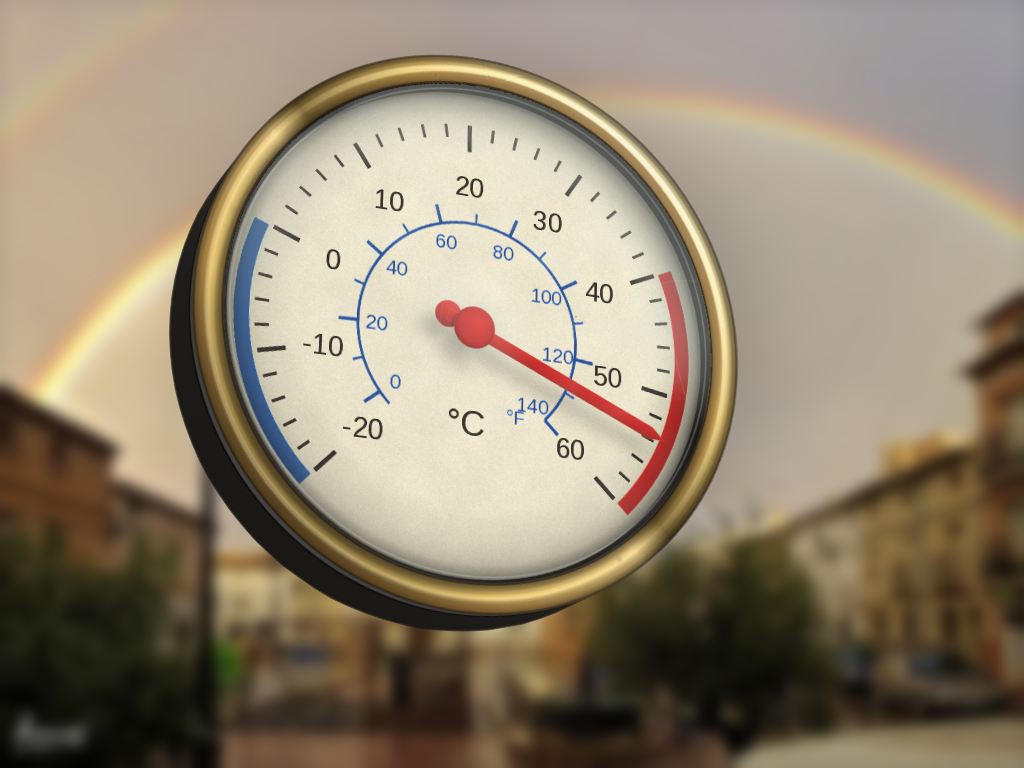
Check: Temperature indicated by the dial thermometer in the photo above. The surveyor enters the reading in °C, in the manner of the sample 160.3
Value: 54
